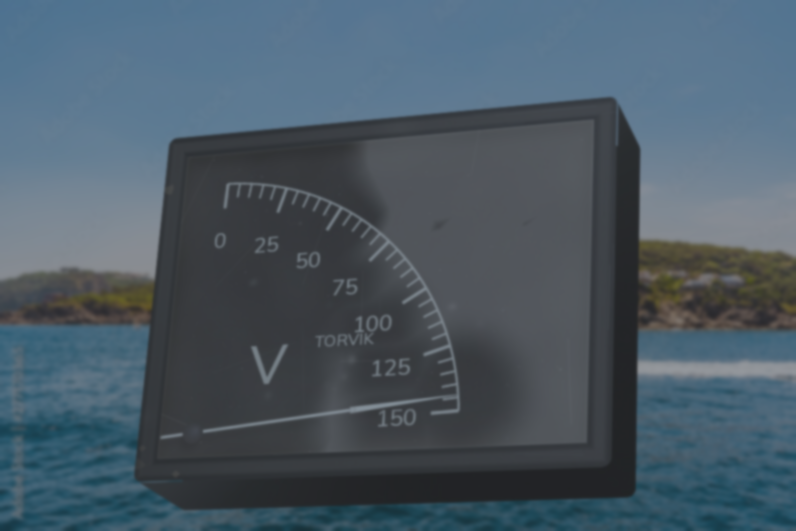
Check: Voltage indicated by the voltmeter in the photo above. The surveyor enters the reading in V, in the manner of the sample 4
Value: 145
